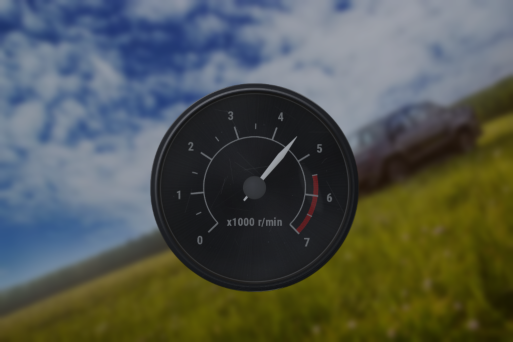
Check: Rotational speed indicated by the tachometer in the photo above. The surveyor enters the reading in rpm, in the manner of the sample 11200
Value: 4500
